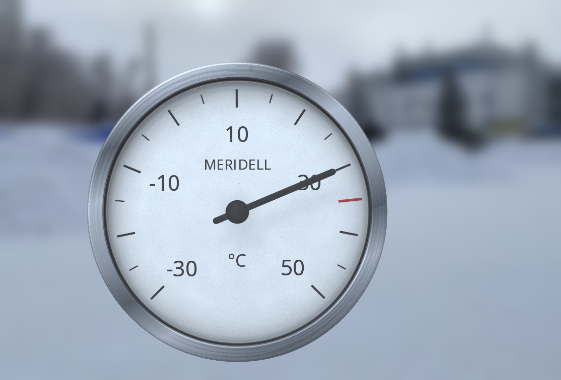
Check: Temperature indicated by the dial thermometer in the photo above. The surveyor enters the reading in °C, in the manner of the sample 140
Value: 30
